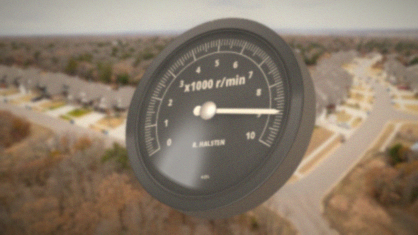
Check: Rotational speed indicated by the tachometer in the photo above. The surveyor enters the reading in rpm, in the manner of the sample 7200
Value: 9000
